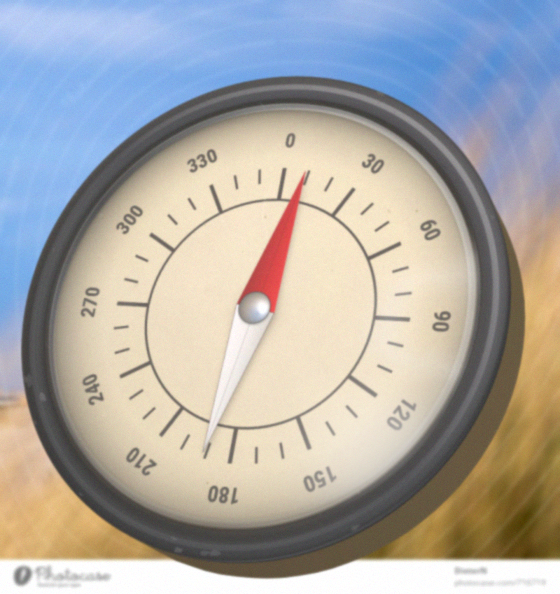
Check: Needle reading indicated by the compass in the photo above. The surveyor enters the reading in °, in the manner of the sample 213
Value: 10
